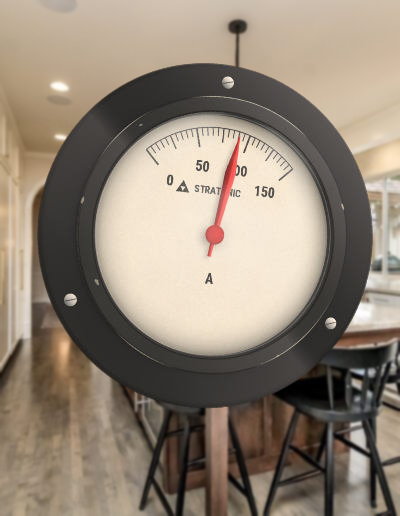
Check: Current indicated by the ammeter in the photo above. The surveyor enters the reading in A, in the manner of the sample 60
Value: 90
